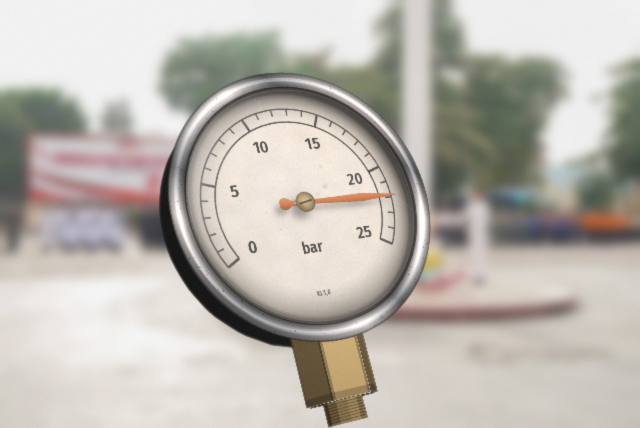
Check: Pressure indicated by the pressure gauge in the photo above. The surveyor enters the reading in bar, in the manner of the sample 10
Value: 22
